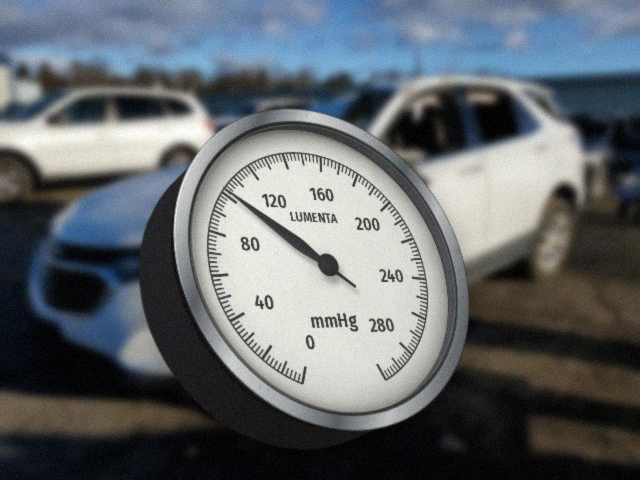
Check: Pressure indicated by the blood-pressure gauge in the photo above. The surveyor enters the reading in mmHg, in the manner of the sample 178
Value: 100
